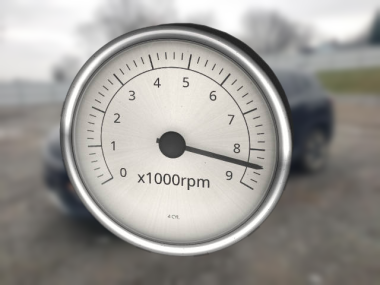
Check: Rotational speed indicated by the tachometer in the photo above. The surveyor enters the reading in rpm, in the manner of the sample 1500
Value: 8400
